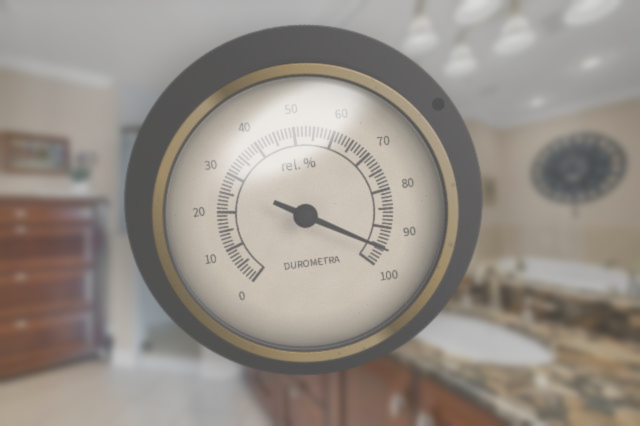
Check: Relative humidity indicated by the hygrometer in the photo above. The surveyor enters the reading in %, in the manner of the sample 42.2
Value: 95
